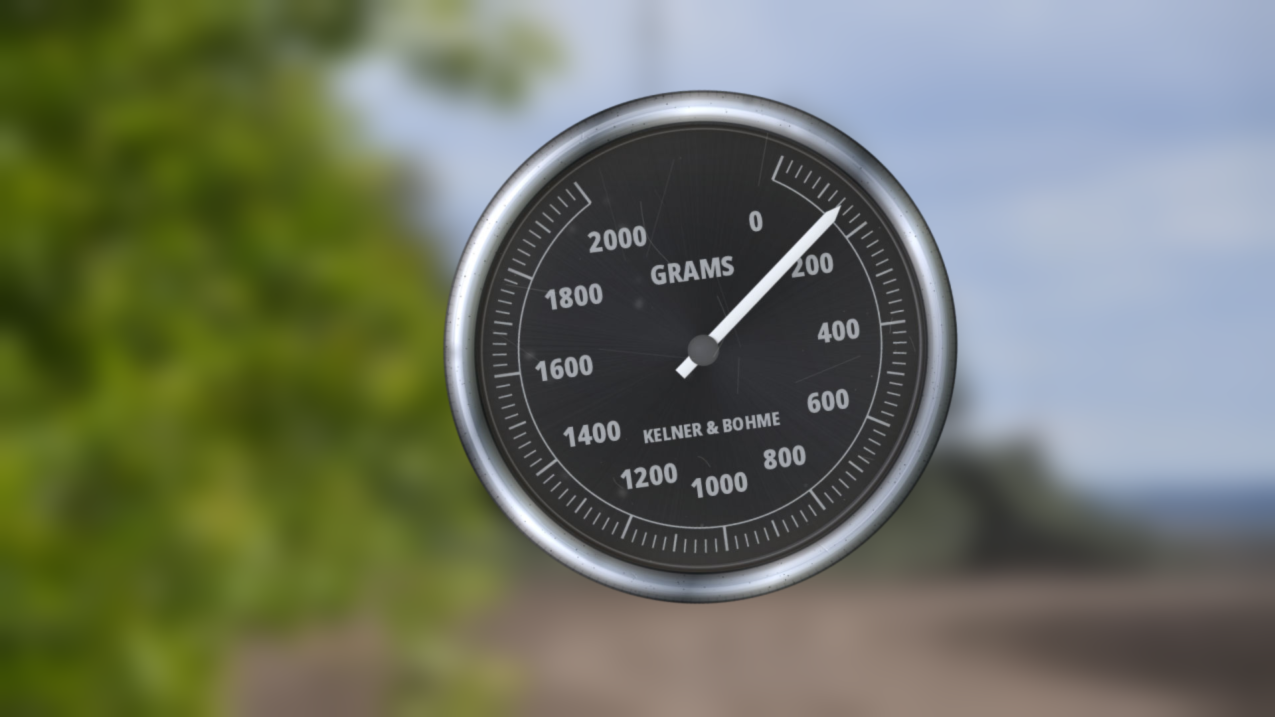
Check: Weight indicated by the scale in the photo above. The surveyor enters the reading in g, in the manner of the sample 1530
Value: 140
